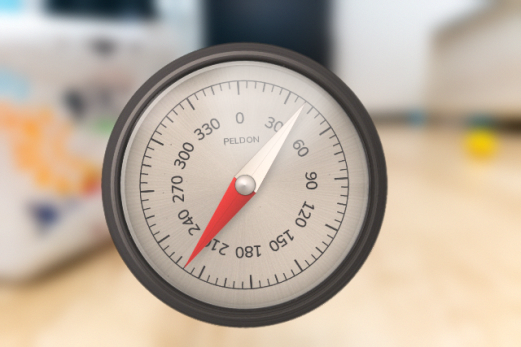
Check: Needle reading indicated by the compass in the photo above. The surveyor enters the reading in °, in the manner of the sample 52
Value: 220
